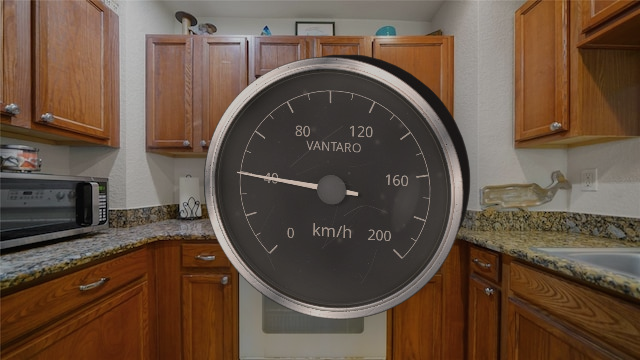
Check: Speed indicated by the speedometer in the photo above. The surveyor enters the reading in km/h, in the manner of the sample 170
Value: 40
